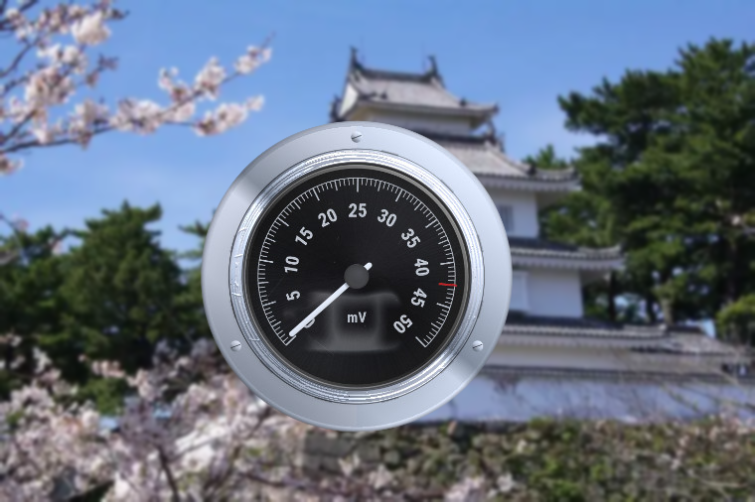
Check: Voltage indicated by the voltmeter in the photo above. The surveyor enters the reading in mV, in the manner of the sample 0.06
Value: 0.5
